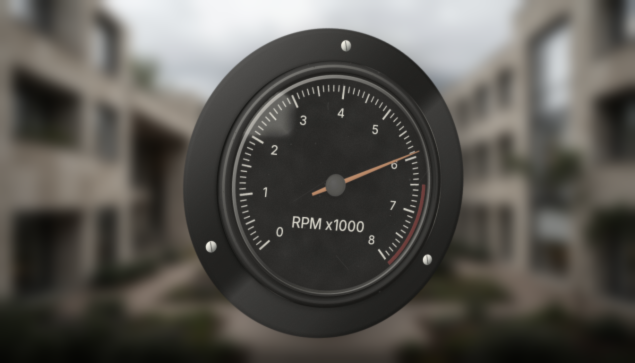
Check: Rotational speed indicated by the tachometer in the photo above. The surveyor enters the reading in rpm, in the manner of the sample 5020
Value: 5900
